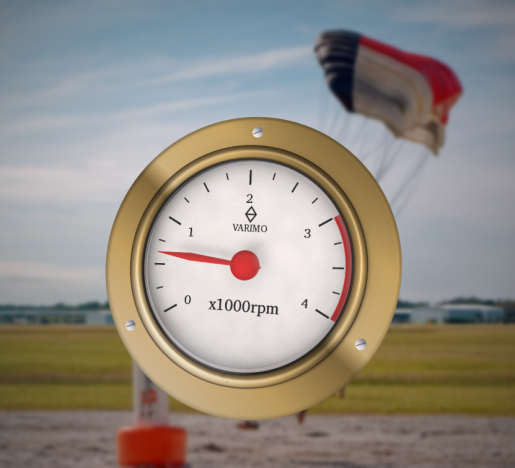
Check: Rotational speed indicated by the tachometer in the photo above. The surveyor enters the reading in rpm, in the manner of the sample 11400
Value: 625
